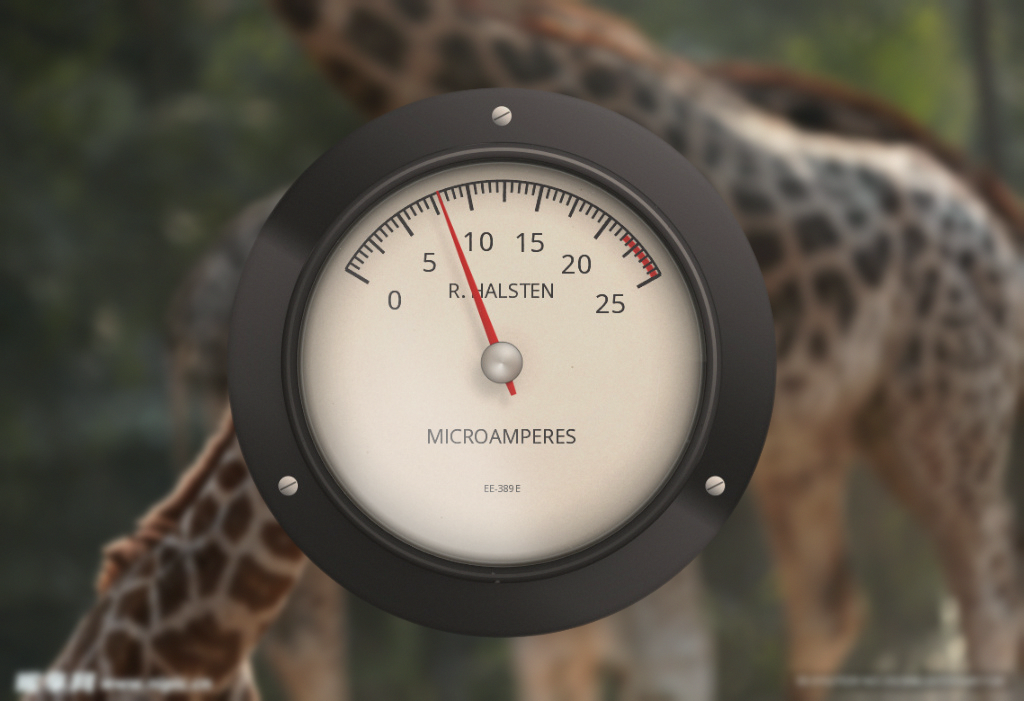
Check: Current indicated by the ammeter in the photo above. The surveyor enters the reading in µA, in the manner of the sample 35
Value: 8
